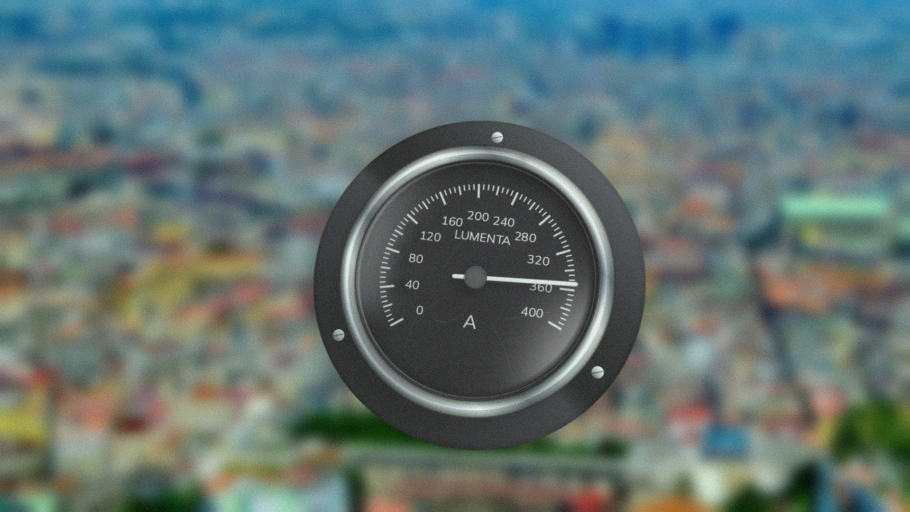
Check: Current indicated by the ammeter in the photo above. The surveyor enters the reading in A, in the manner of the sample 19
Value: 355
